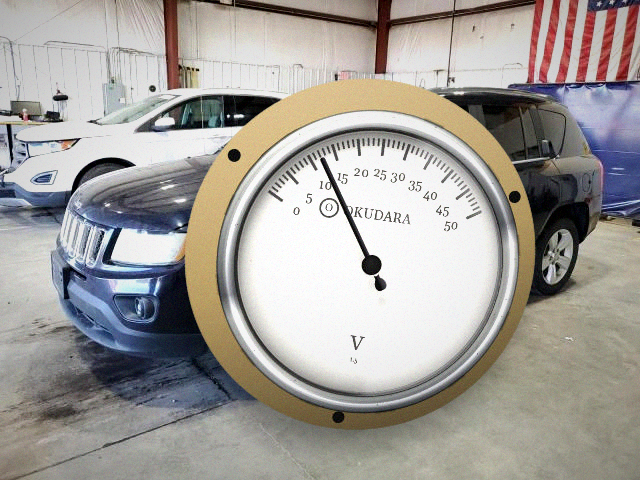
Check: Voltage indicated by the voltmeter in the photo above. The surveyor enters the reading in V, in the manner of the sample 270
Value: 12
